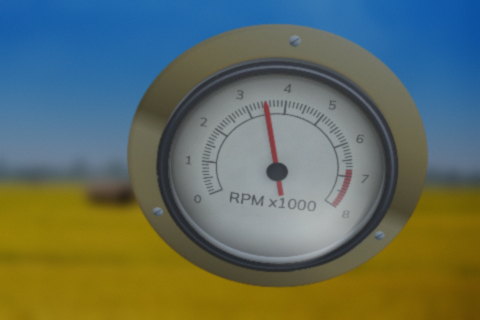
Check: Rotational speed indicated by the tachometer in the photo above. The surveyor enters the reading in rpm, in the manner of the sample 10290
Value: 3500
